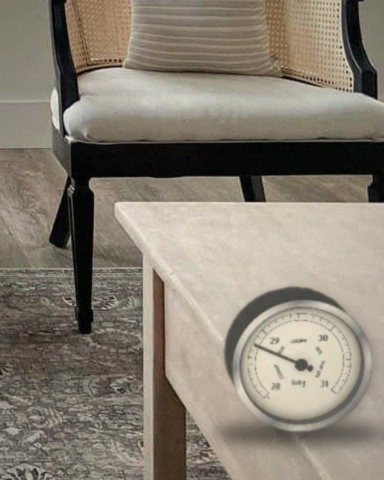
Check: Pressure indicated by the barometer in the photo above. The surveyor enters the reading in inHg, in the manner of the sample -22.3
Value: 28.8
